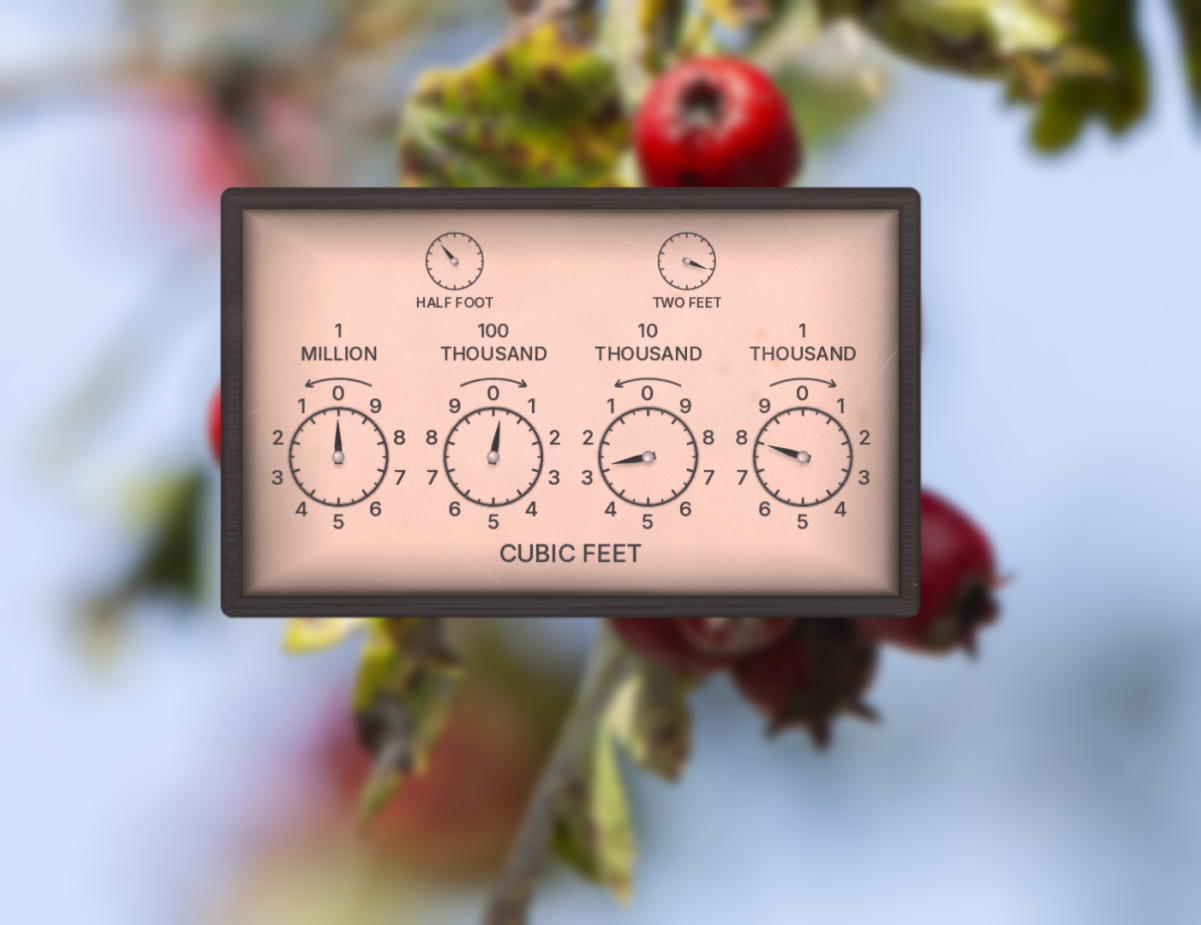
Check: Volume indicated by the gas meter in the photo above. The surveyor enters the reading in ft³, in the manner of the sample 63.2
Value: 2800
